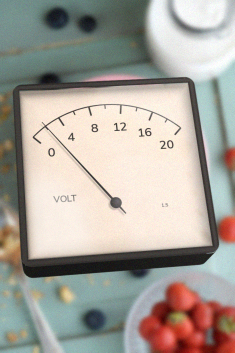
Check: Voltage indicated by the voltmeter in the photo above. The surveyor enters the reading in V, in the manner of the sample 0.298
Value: 2
